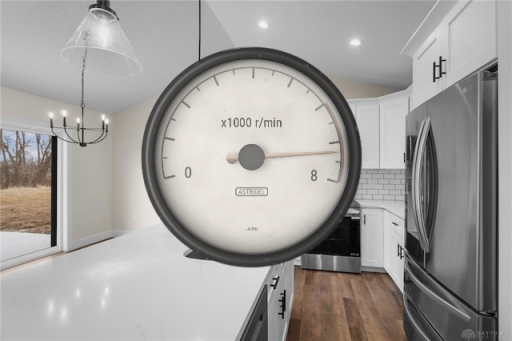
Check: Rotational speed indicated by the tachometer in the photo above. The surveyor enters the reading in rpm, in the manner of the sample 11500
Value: 7250
